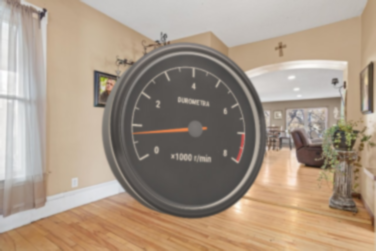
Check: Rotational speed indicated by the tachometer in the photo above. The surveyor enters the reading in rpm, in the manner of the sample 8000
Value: 750
